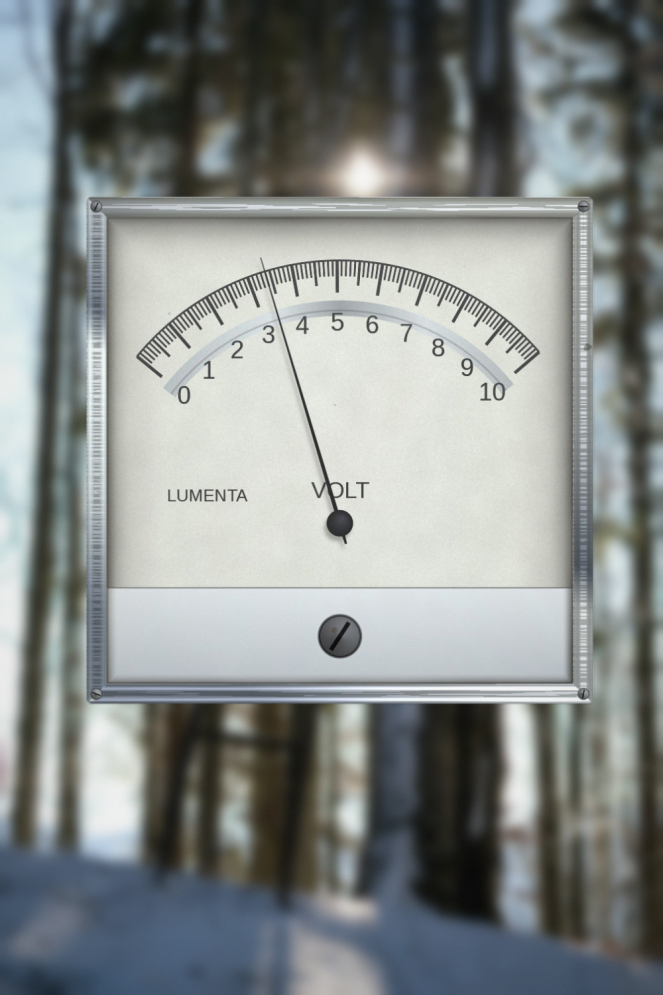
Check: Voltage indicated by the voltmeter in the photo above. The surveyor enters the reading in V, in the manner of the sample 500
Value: 3.4
